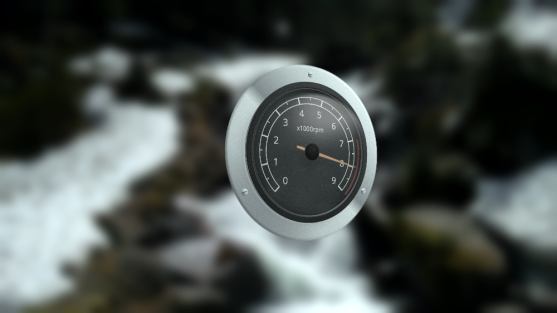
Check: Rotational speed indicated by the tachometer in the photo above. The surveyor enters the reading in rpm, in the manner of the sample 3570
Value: 8000
